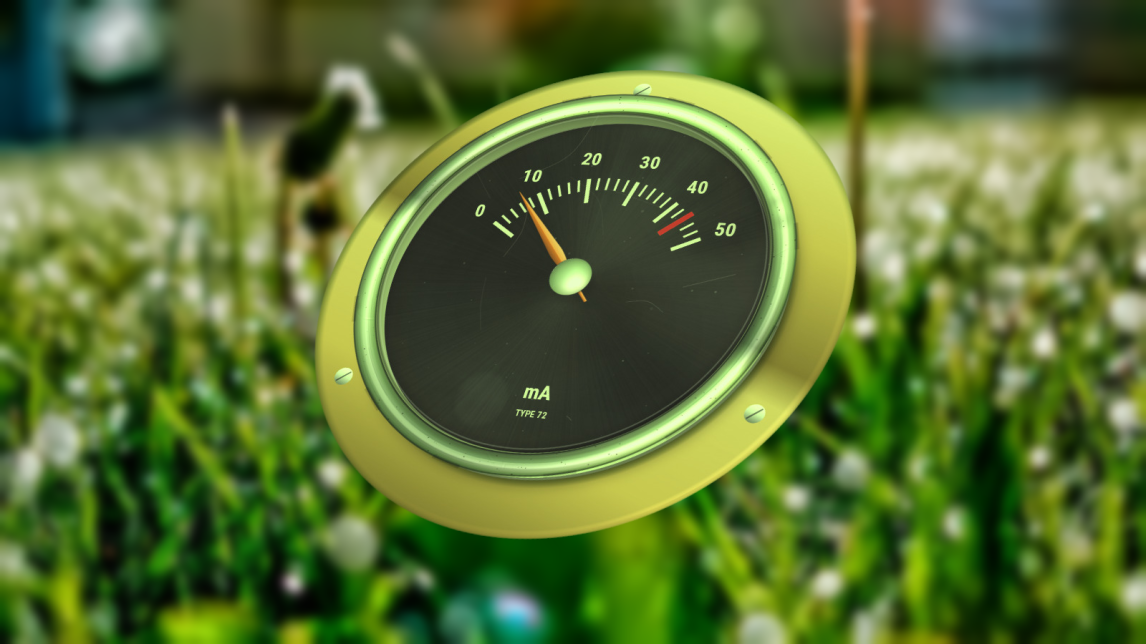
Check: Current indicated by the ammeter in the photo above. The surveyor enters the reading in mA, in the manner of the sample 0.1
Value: 7
